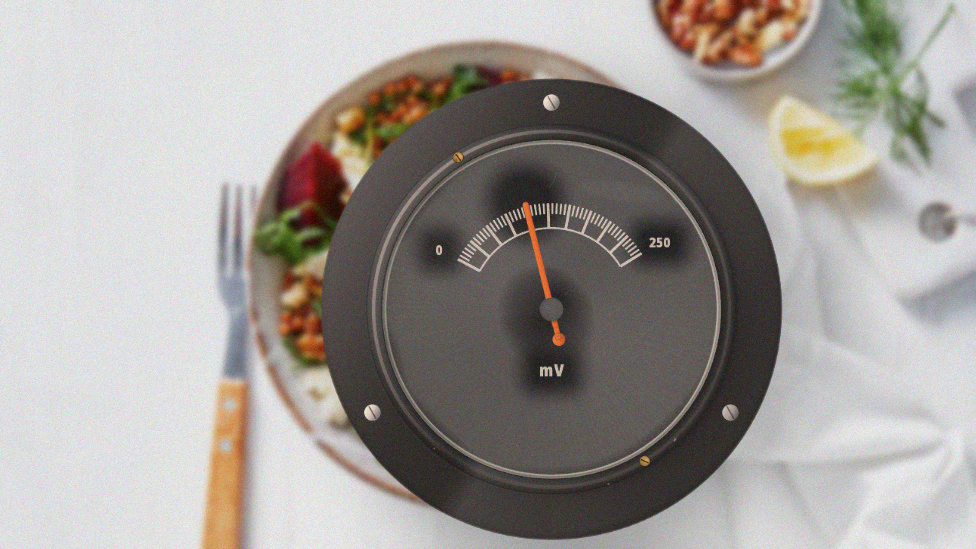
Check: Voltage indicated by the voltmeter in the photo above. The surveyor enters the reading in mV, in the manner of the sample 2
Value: 100
